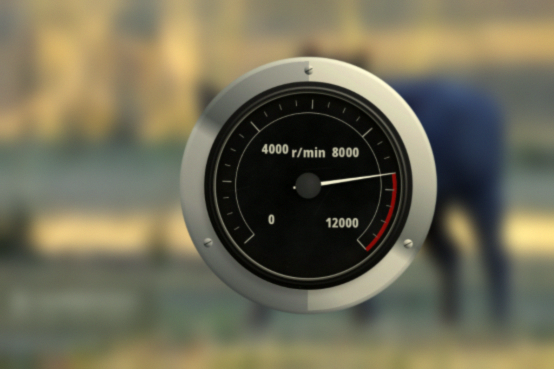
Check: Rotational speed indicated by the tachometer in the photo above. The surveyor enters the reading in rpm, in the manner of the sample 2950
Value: 9500
